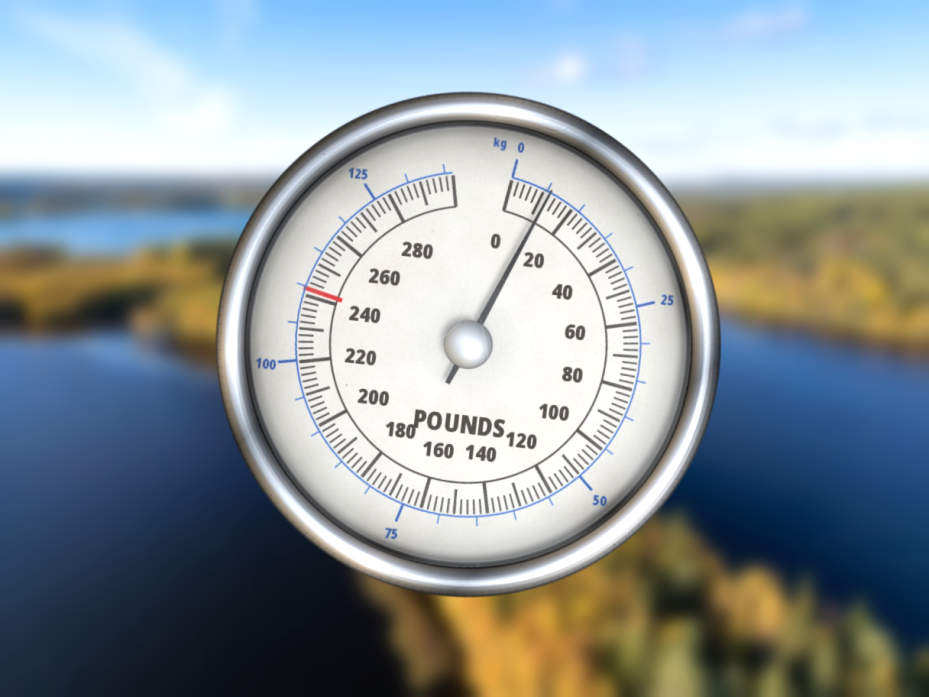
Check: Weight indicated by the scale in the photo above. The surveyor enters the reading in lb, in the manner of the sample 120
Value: 12
